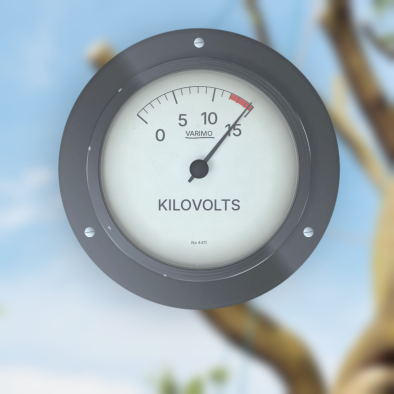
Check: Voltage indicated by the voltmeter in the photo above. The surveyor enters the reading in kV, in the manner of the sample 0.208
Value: 14.5
